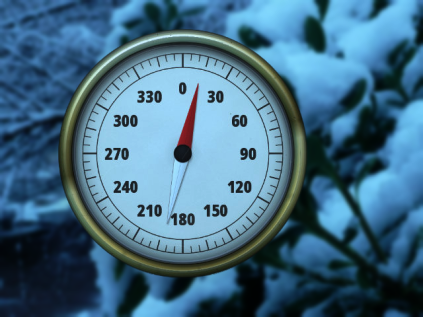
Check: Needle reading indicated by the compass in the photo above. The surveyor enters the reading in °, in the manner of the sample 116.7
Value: 12.5
